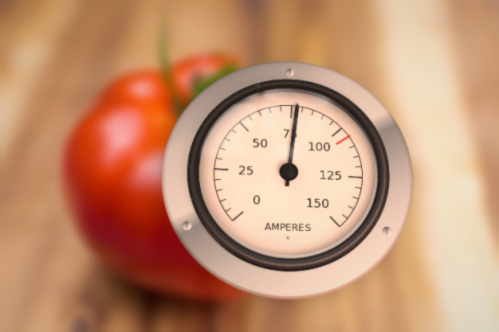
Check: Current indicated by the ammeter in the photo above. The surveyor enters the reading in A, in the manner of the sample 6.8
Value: 77.5
